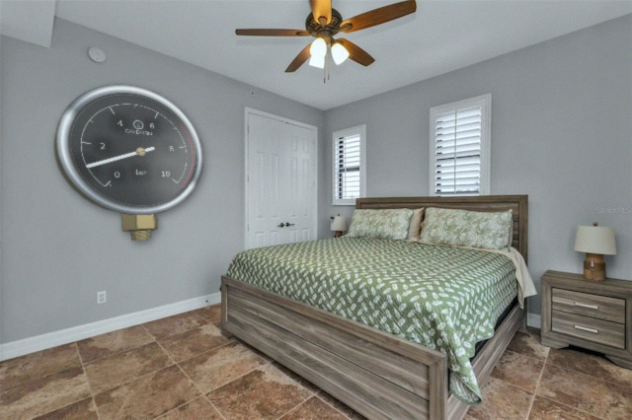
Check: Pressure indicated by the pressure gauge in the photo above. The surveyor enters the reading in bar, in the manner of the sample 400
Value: 1
